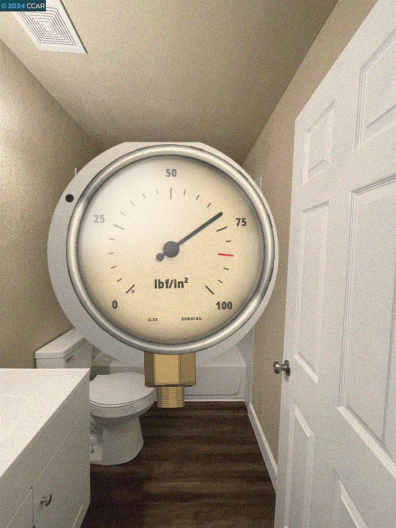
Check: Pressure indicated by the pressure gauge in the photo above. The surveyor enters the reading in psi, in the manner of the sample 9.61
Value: 70
